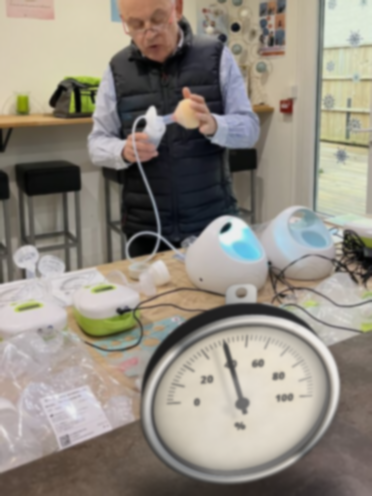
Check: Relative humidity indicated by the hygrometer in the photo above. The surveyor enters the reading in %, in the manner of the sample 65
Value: 40
